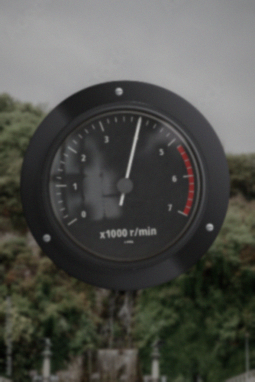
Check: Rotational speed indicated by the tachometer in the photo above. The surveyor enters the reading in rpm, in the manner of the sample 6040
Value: 4000
